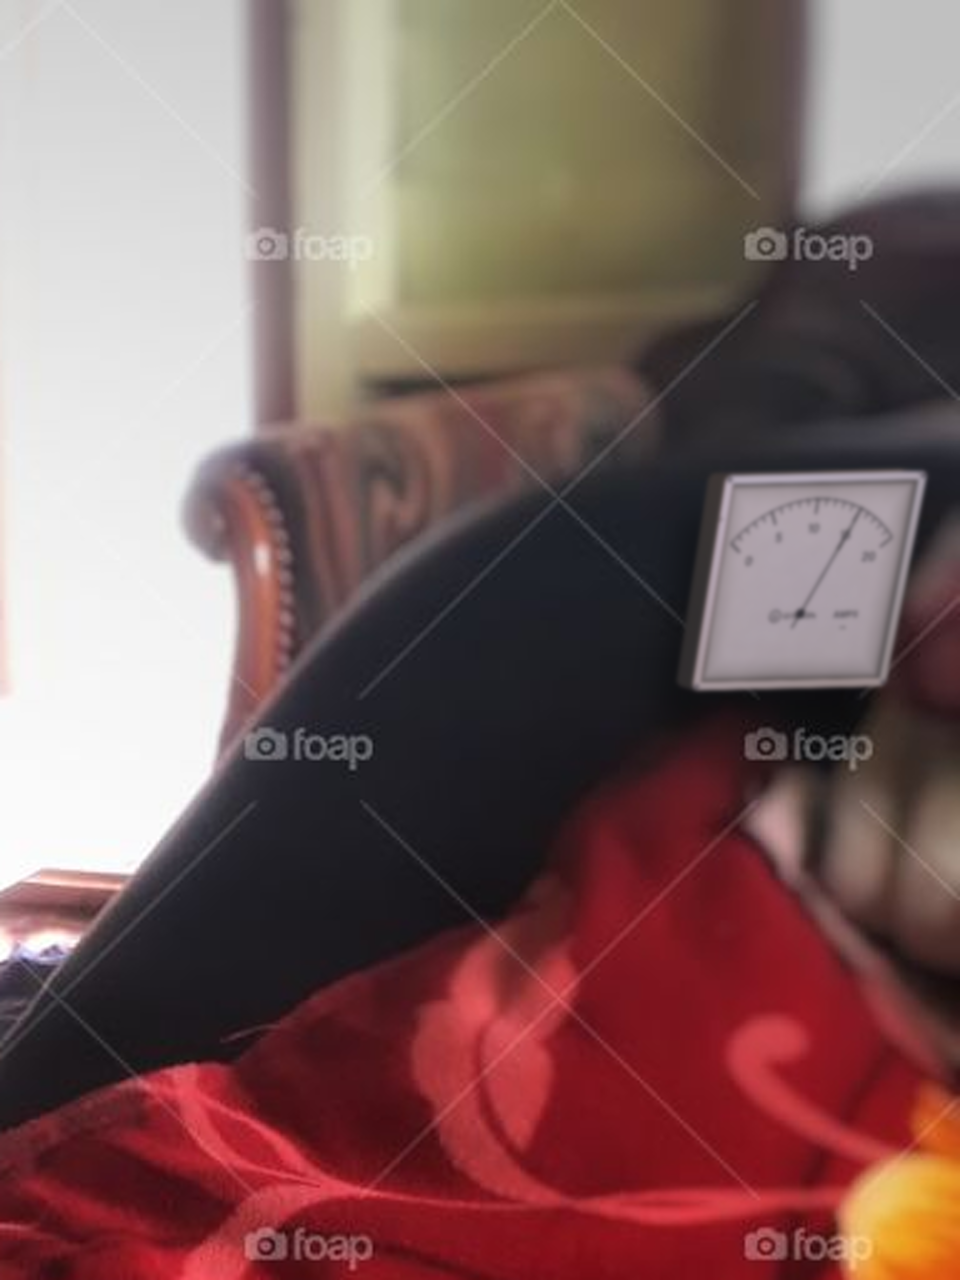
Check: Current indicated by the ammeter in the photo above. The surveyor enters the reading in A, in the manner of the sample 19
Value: 15
